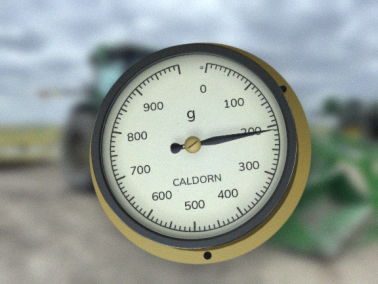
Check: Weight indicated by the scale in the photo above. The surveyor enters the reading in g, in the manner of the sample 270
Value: 210
